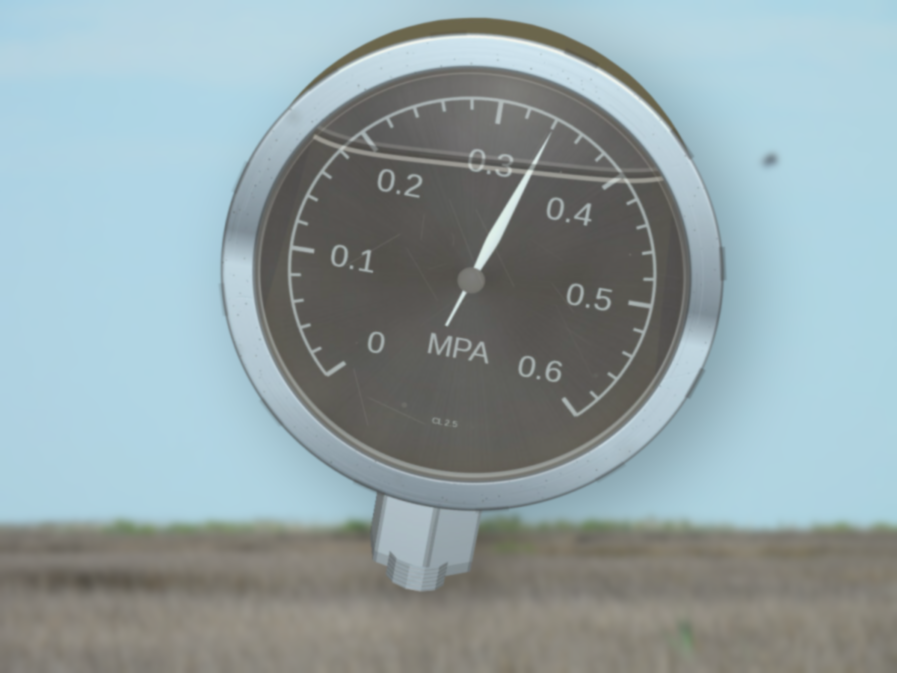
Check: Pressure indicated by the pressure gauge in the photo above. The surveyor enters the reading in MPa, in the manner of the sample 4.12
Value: 0.34
